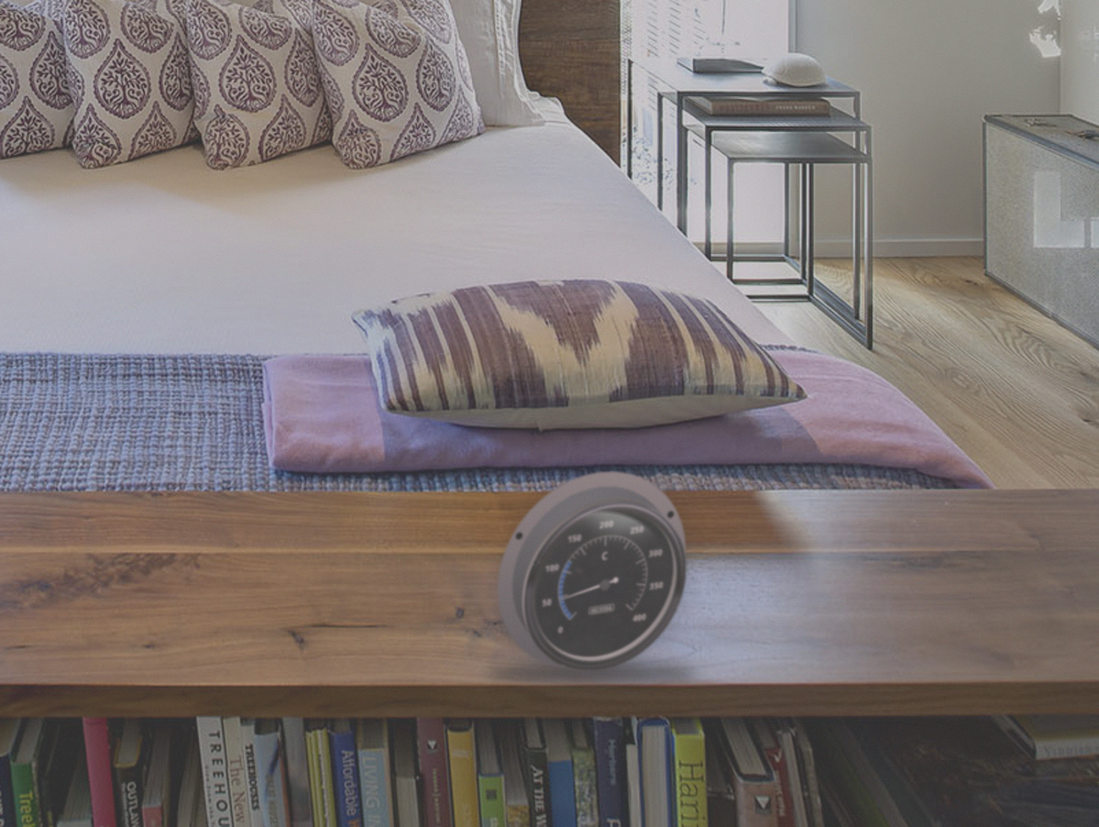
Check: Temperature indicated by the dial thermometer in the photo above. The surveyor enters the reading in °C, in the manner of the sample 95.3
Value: 50
